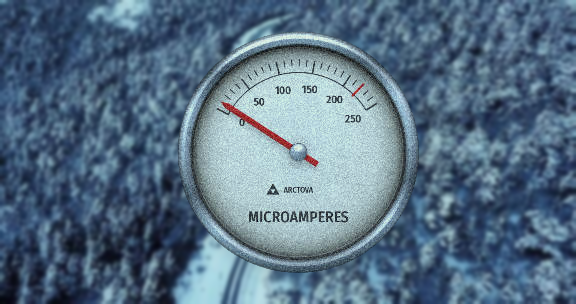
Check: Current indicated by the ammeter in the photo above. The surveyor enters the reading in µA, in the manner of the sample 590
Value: 10
